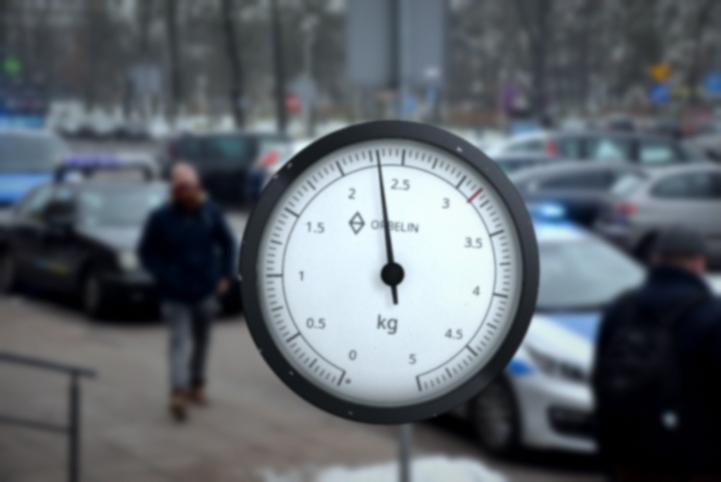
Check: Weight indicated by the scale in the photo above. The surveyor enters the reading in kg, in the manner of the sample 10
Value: 2.3
